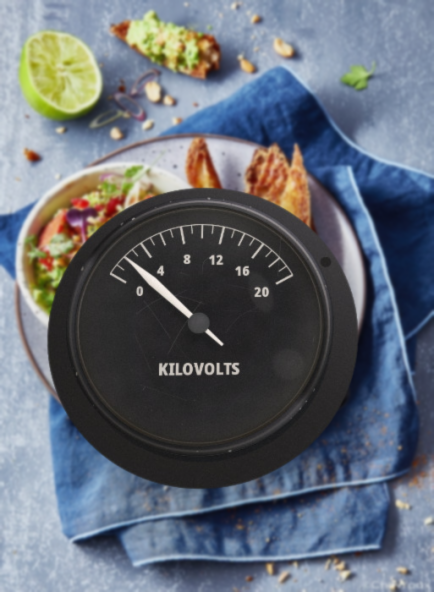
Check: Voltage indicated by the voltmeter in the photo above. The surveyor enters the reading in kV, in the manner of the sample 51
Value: 2
